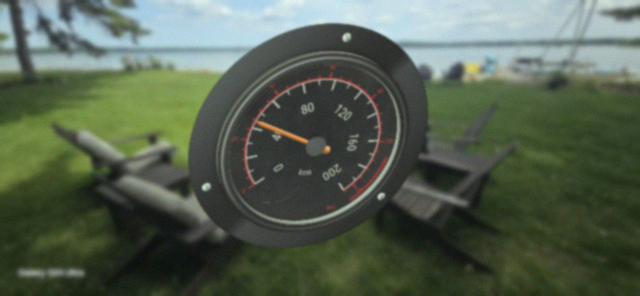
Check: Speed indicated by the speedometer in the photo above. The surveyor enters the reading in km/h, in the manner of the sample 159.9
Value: 45
